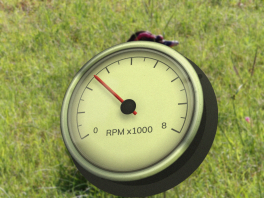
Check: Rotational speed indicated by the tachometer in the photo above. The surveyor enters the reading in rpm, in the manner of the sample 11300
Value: 2500
